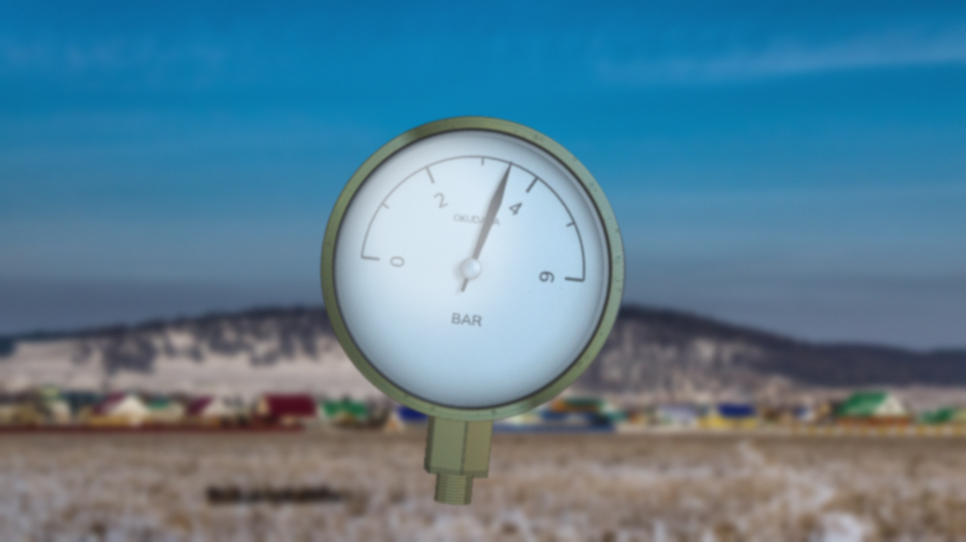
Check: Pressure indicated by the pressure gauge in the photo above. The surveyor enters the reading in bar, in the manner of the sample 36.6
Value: 3.5
